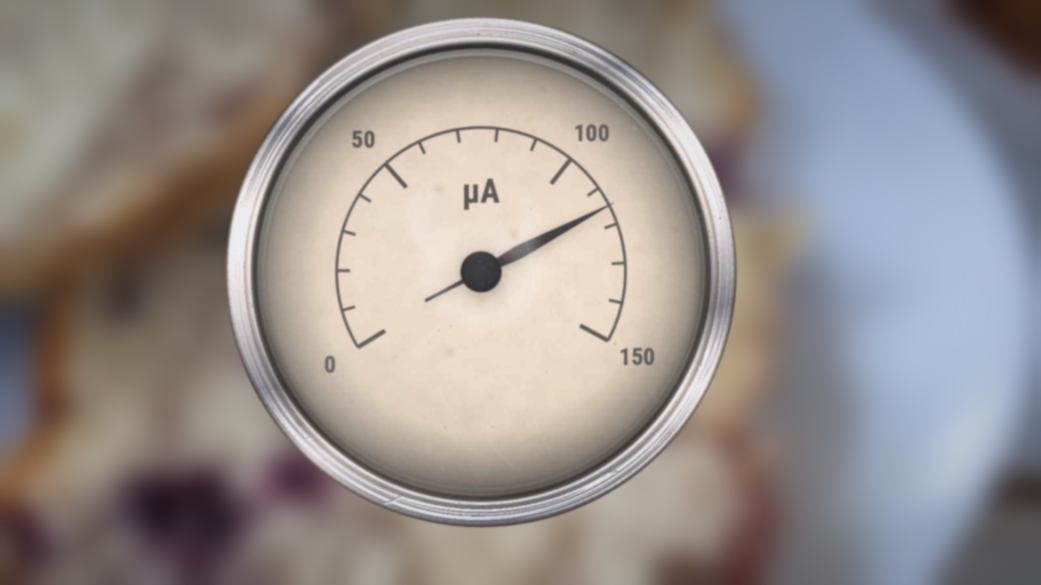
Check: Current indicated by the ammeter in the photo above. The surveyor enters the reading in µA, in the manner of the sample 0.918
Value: 115
